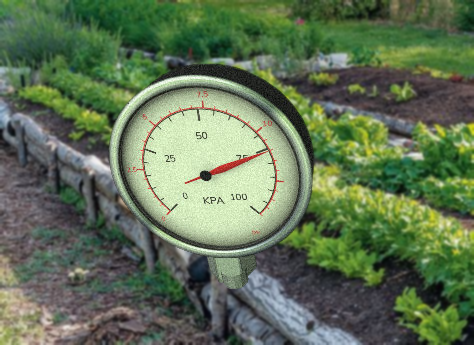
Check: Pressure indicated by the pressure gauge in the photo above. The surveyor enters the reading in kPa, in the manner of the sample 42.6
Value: 75
